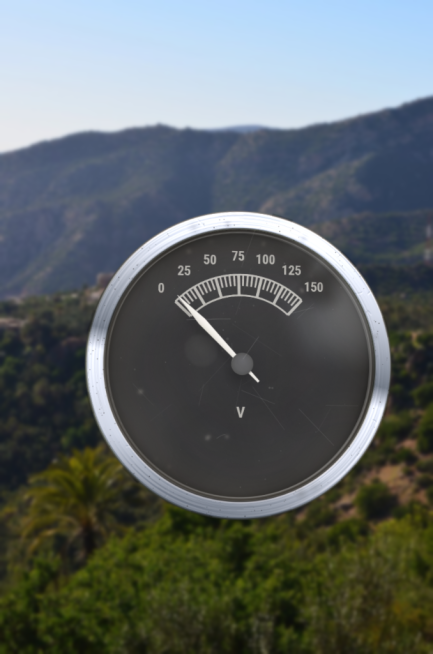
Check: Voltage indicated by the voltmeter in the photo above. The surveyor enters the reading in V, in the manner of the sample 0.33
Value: 5
